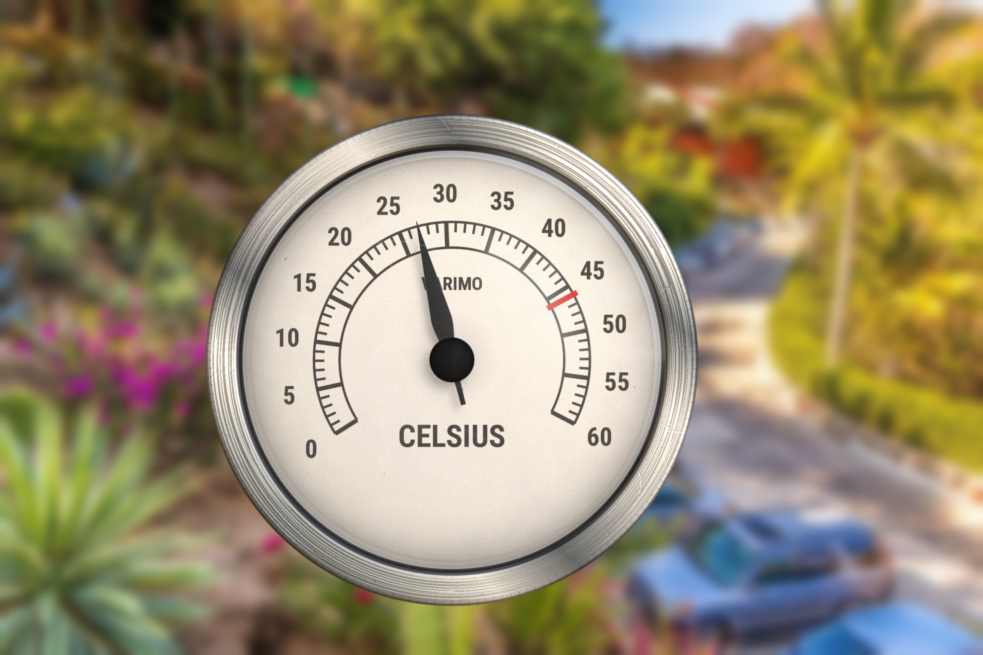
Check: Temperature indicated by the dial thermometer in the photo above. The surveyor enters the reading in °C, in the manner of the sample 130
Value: 27
